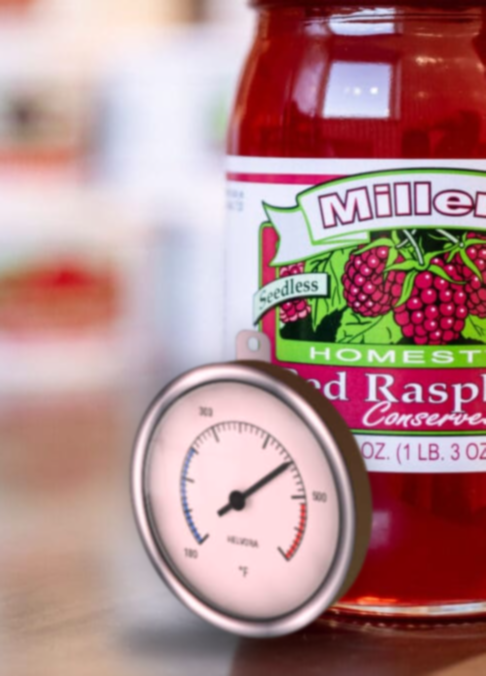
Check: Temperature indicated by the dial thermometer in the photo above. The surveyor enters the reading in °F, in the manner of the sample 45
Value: 450
